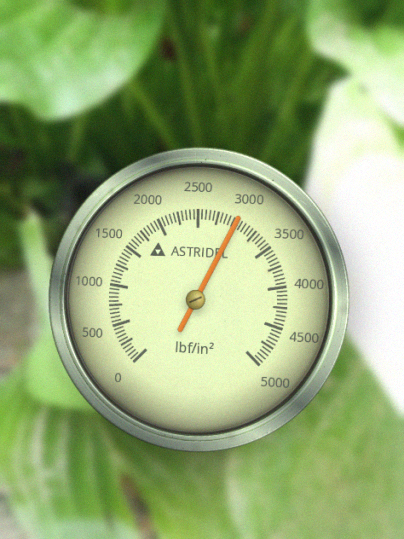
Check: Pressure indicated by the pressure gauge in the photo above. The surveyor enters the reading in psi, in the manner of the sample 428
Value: 3000
